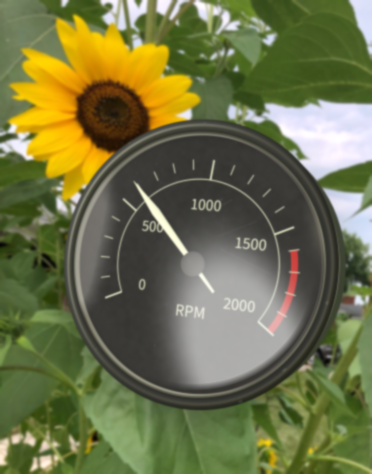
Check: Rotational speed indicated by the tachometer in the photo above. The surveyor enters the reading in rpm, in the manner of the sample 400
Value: 600
